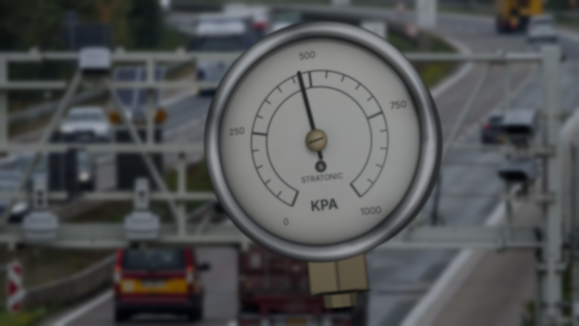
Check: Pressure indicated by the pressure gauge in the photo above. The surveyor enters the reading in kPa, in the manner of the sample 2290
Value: 475
